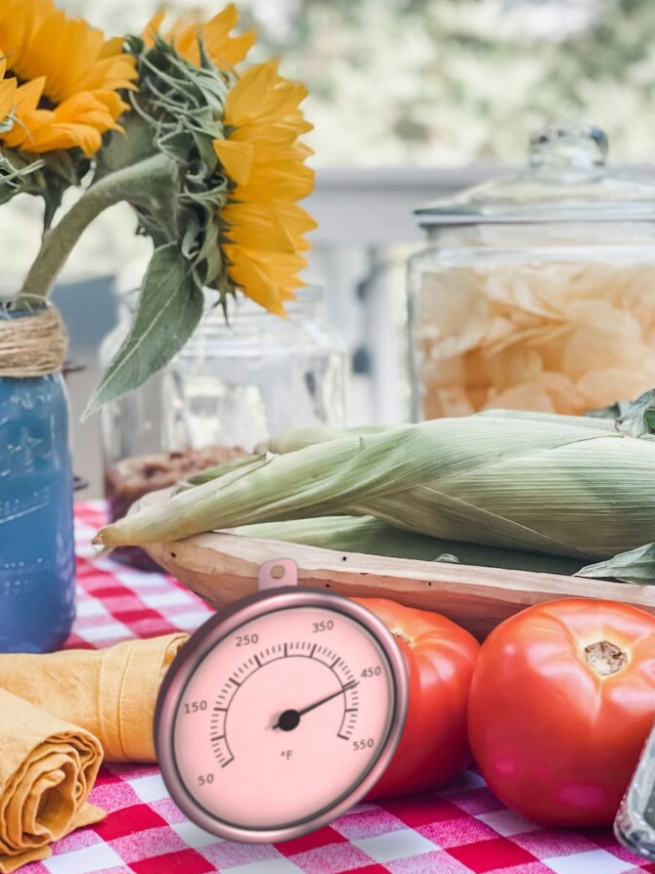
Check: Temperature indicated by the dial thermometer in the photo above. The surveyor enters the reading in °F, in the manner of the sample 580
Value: 450
